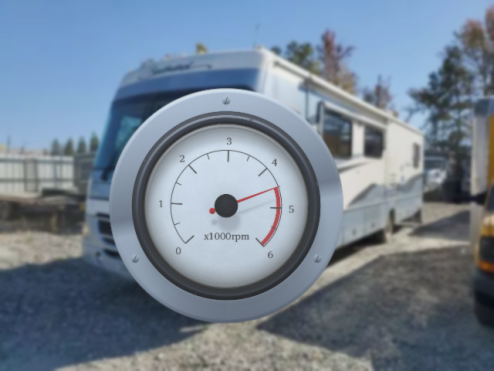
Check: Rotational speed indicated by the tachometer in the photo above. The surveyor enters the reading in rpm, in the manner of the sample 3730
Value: 4500
